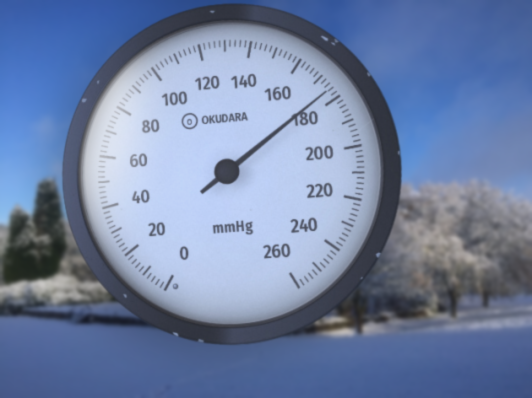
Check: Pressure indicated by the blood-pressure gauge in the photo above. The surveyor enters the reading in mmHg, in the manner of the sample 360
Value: 176
